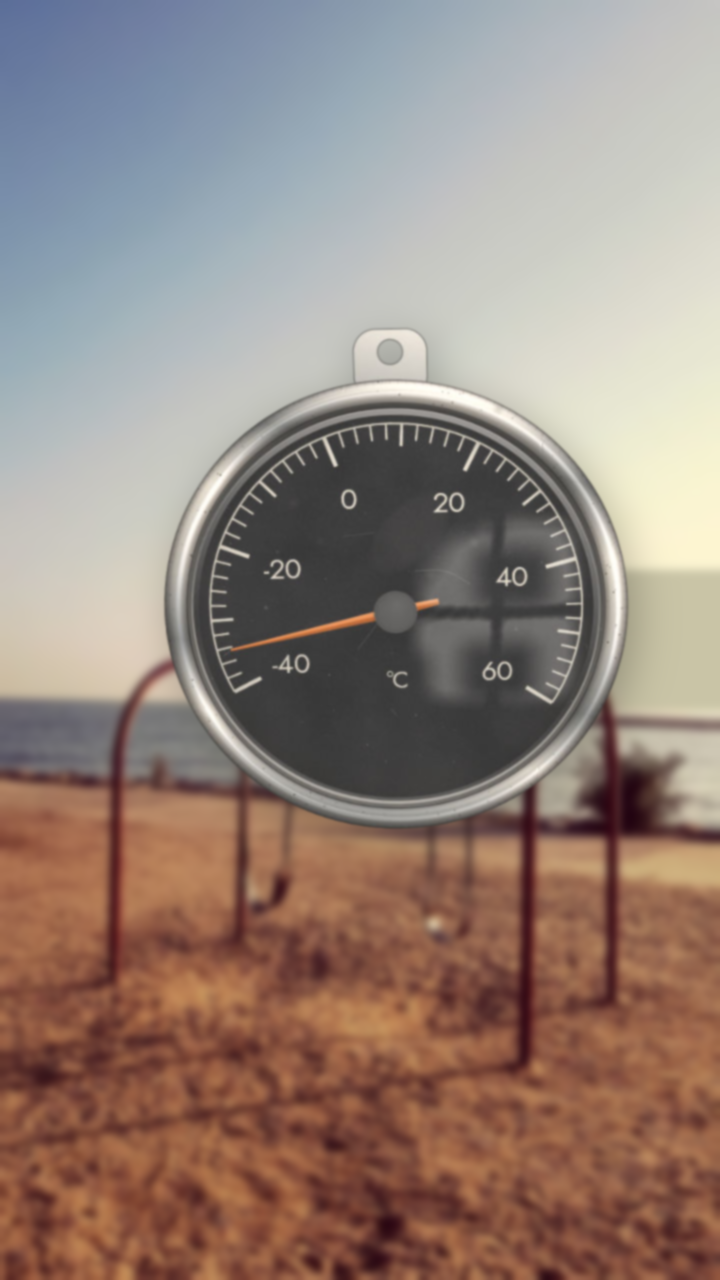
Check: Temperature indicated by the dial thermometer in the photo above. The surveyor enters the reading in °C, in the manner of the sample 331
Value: -34
